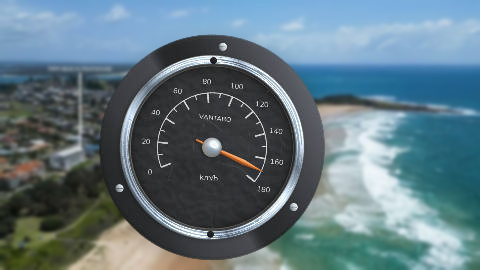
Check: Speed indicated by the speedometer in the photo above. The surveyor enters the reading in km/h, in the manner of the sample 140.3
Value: 170
